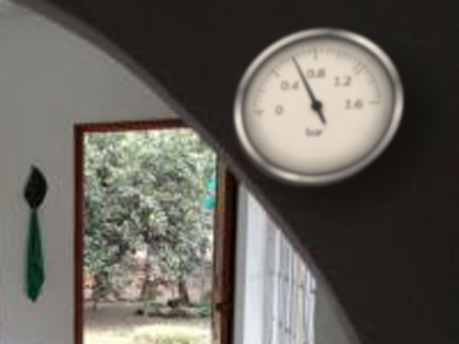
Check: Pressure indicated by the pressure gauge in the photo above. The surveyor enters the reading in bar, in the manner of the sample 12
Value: 0.6
